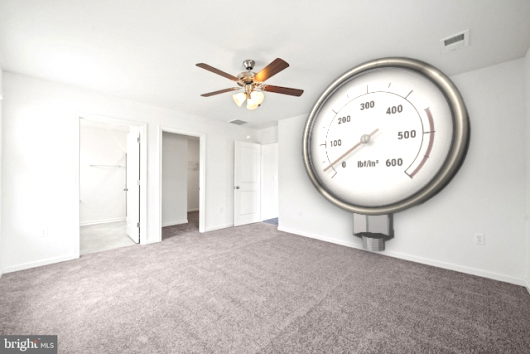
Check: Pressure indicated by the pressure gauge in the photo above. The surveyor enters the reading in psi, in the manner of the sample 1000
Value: 25
